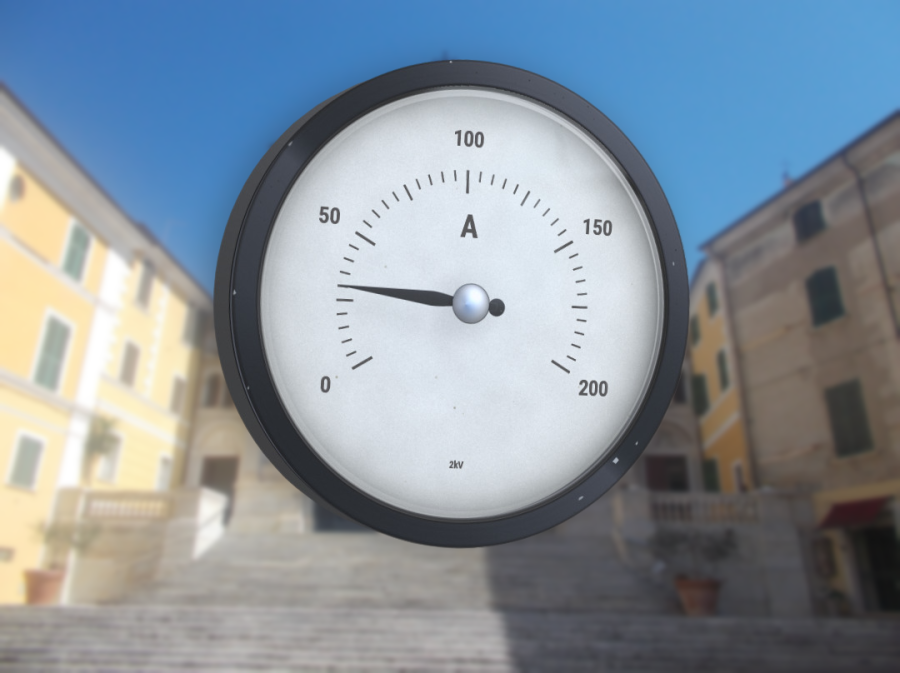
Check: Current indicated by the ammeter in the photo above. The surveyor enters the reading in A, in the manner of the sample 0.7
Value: 30
